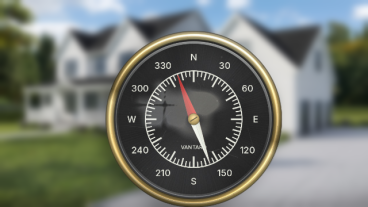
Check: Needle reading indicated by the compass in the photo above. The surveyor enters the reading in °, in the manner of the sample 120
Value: 340
